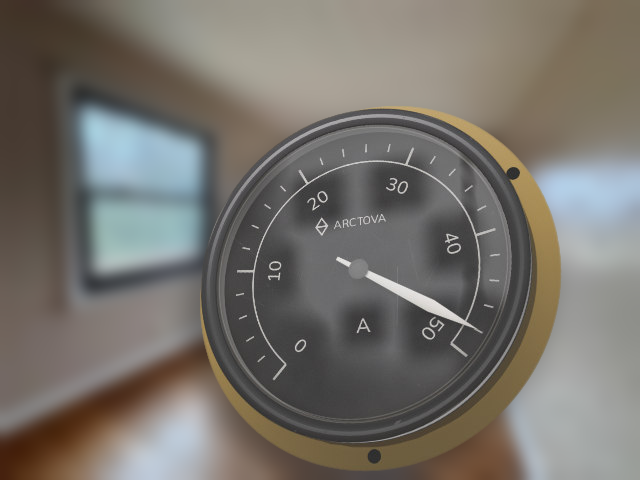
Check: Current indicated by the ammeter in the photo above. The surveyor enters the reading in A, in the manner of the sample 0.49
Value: 48
